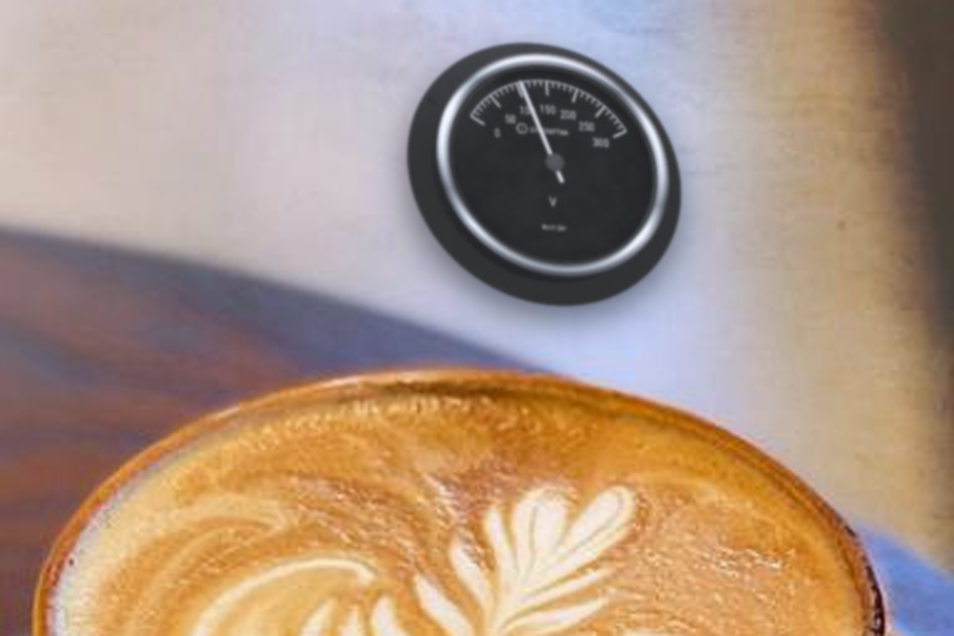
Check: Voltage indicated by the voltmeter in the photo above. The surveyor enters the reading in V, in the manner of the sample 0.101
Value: 100
